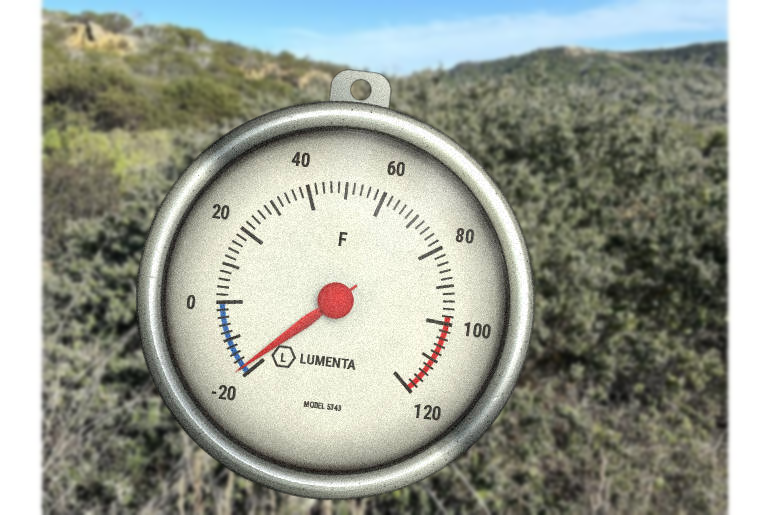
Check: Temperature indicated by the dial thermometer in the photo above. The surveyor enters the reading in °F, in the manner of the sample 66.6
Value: -18
